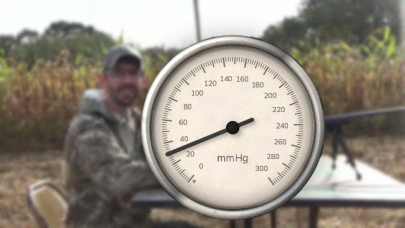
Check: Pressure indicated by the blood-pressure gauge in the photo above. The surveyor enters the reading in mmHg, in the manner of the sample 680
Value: 30
